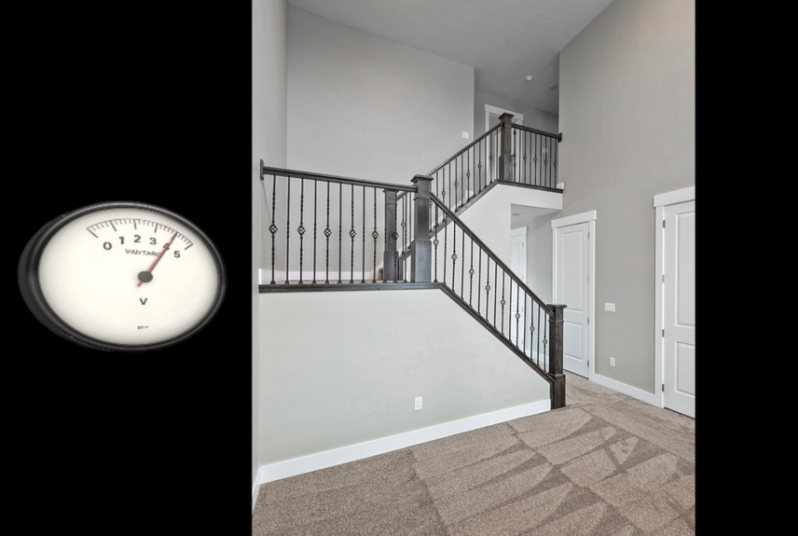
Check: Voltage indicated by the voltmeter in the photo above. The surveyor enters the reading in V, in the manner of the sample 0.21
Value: 4
